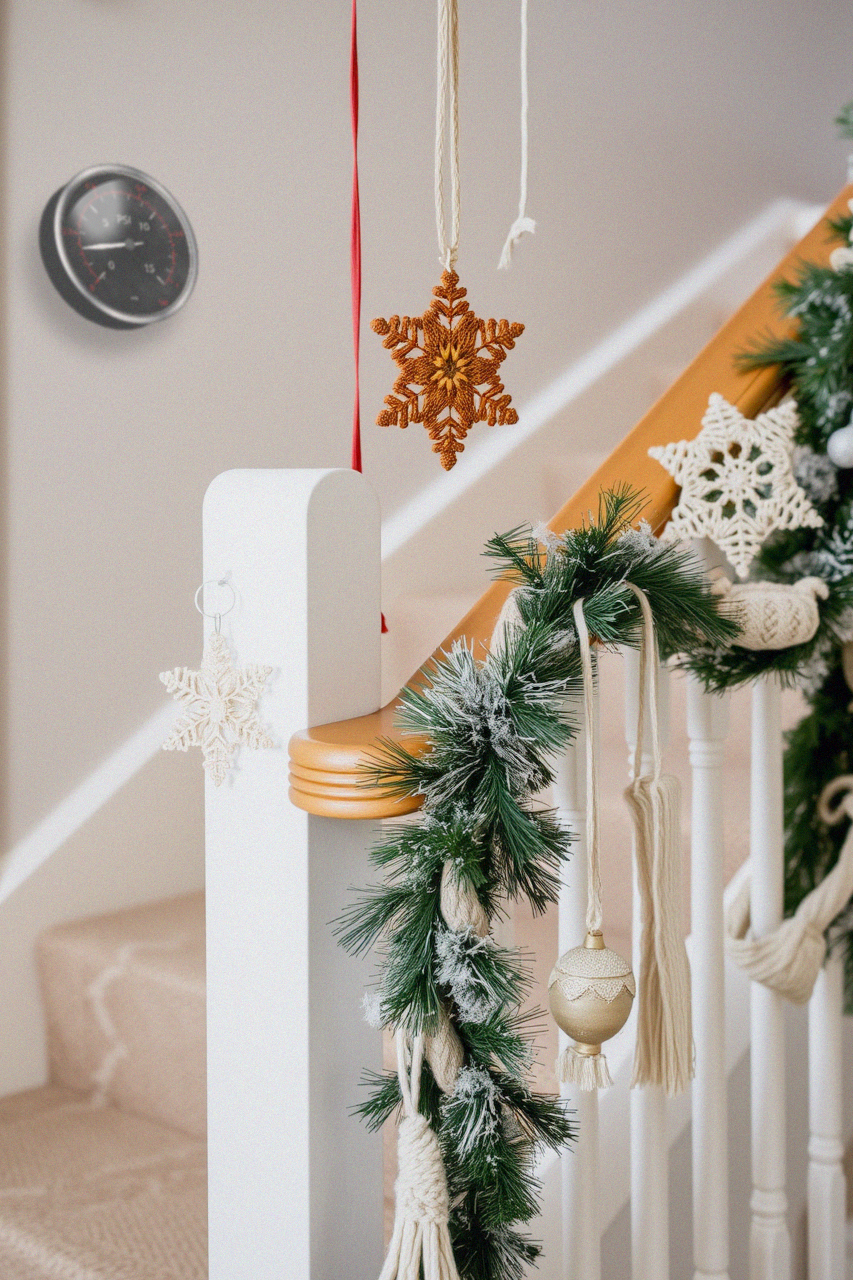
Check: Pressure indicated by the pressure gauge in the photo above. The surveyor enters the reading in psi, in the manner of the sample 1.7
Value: 2
